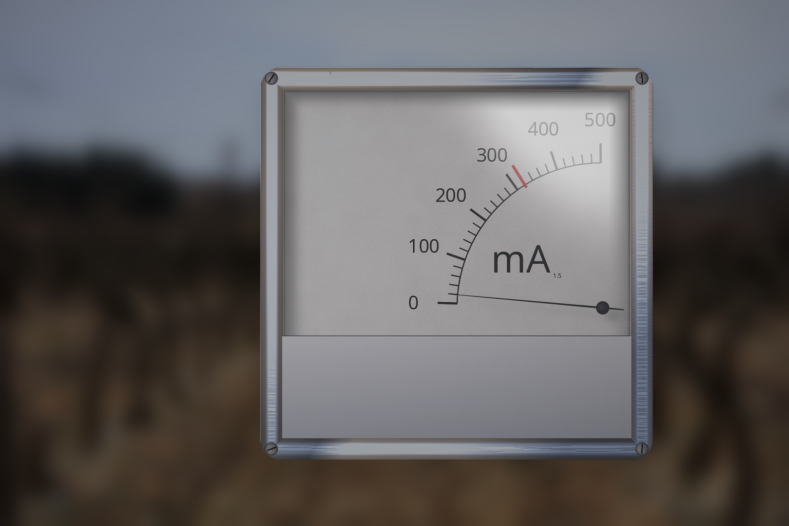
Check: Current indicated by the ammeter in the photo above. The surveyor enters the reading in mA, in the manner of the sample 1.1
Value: 20
